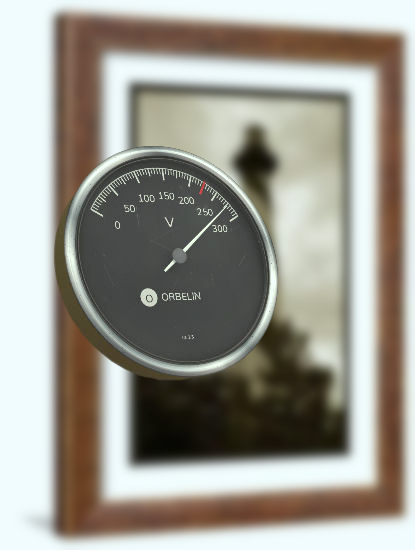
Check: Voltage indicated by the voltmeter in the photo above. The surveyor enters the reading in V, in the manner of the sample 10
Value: 275
